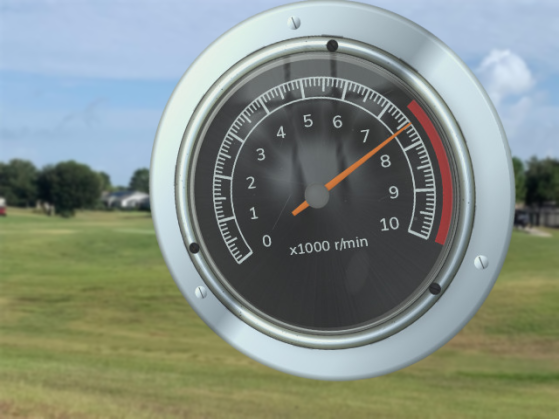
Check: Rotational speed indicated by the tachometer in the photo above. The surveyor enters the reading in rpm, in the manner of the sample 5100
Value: 7600
